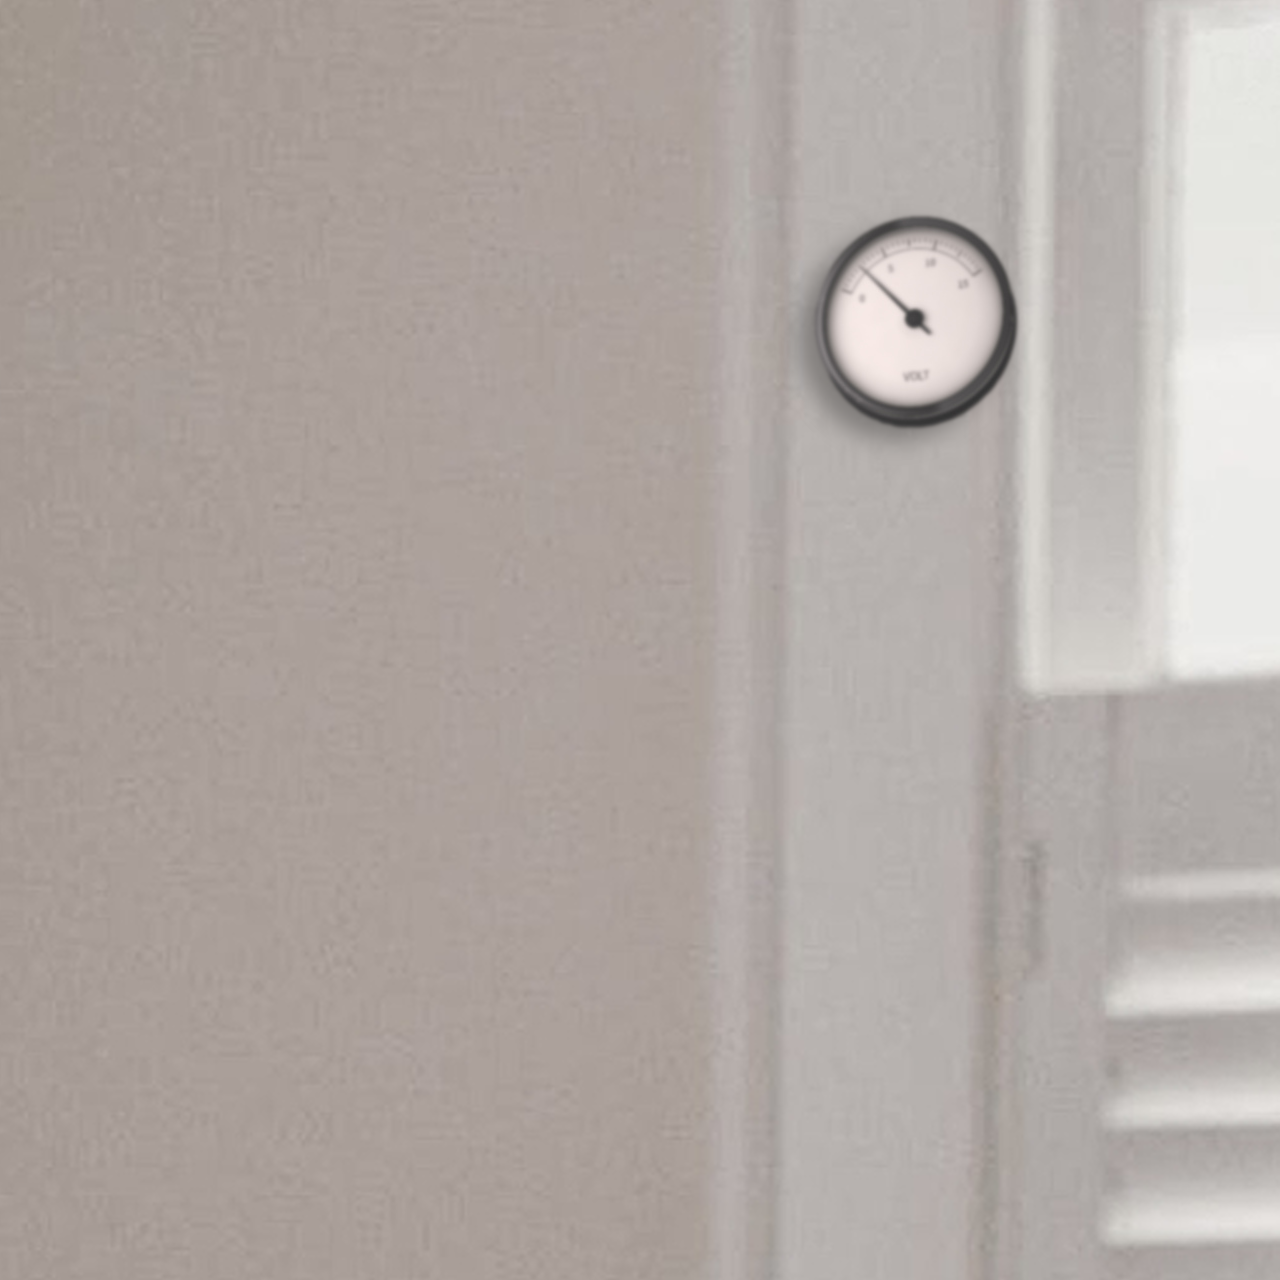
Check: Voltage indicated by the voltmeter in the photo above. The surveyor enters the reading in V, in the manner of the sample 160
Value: 2.5
